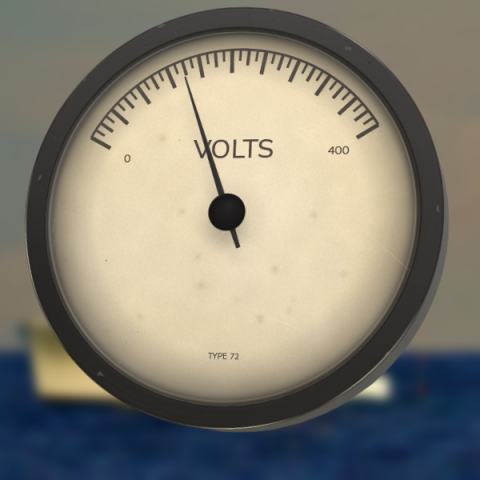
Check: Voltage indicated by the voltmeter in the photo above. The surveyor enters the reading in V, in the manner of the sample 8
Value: 140
